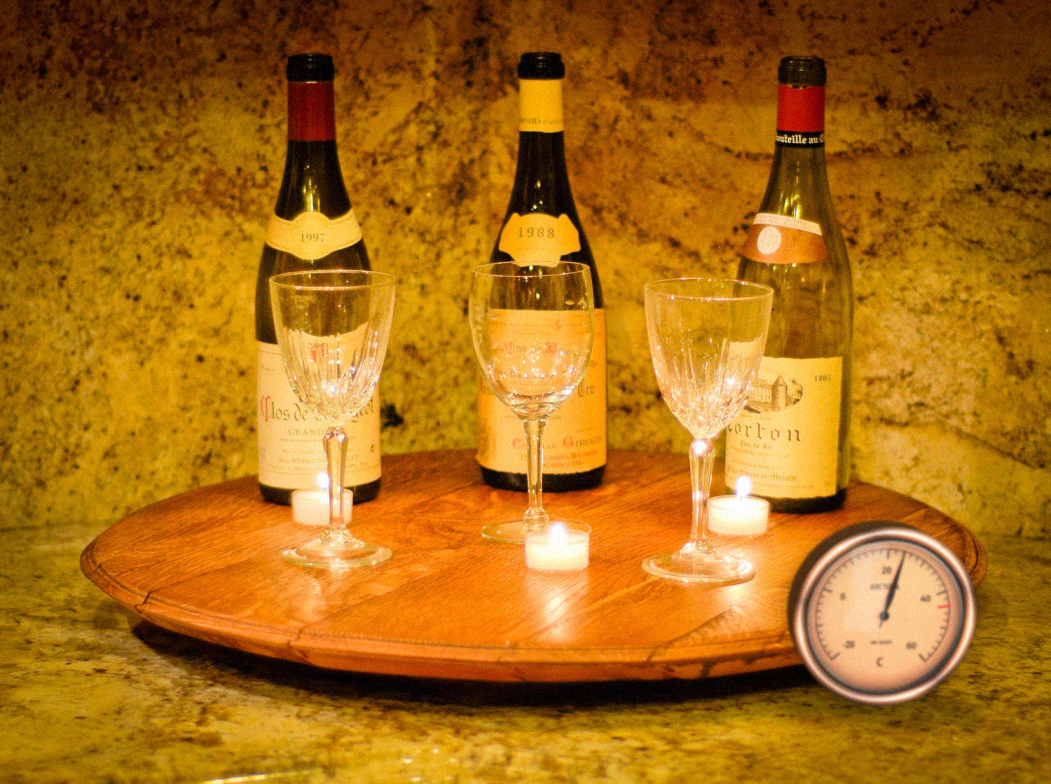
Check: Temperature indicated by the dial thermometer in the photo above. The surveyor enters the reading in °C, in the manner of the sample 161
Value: 24
